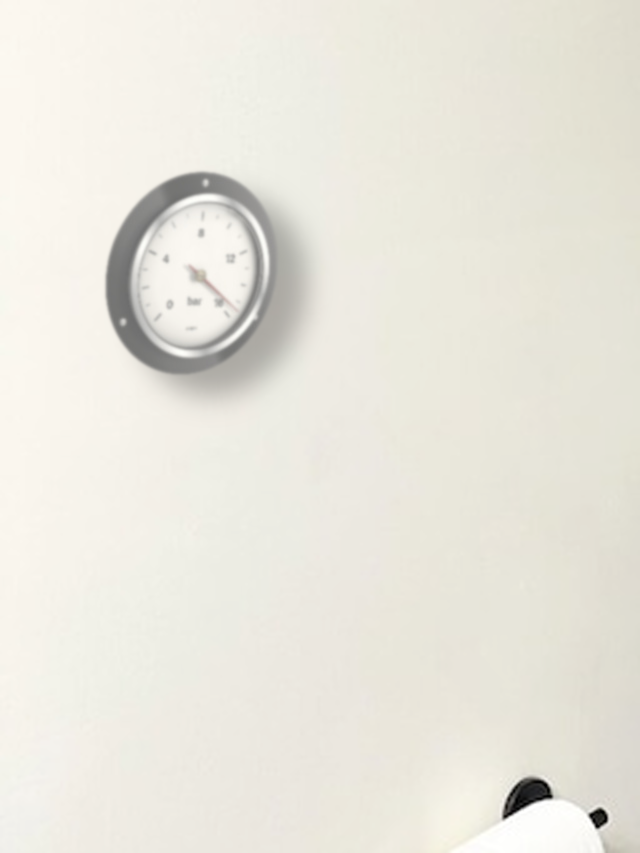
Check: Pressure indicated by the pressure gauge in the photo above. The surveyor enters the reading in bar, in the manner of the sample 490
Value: 15.5
